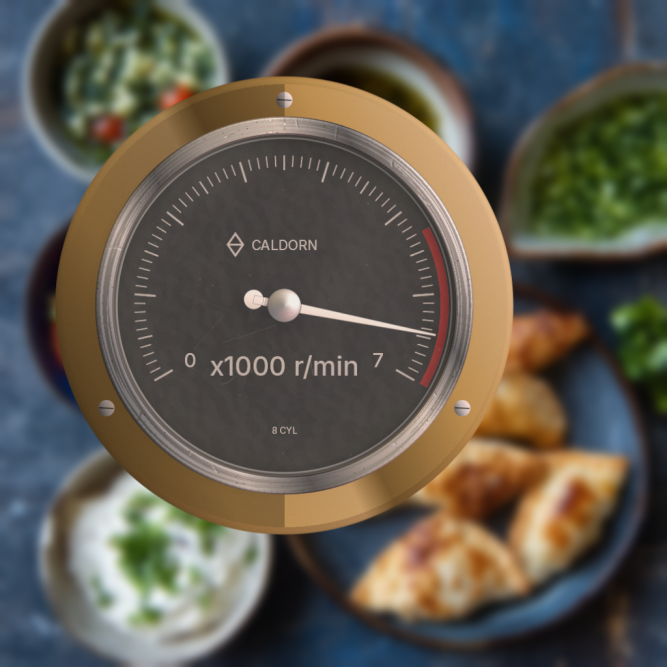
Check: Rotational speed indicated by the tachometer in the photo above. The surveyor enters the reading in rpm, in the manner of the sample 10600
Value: 6450
